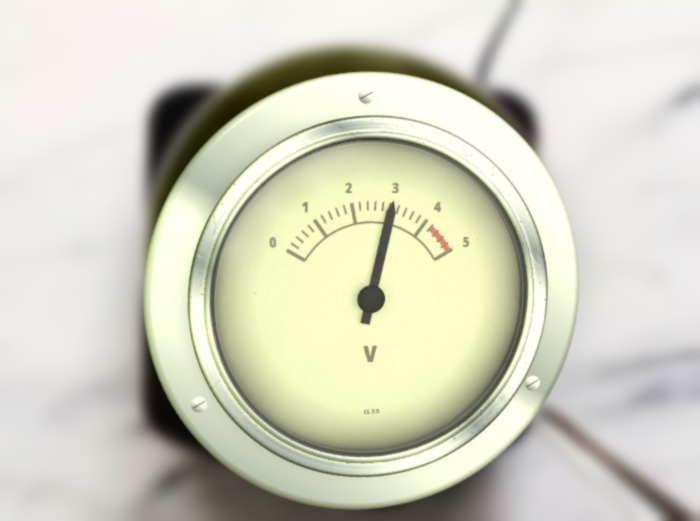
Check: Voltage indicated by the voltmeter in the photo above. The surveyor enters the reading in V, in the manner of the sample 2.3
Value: 3
